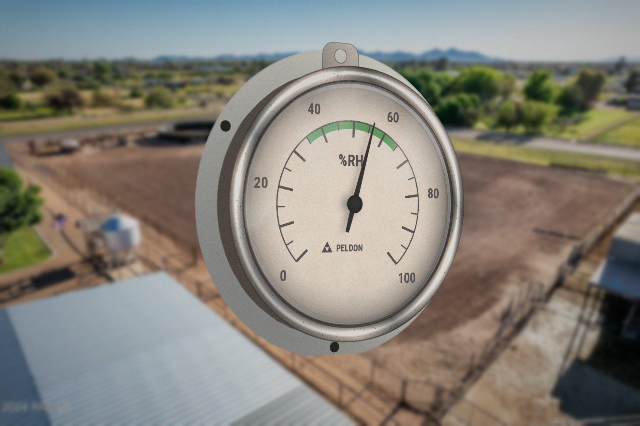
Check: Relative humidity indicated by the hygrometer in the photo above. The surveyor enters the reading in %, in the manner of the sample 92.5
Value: 55
